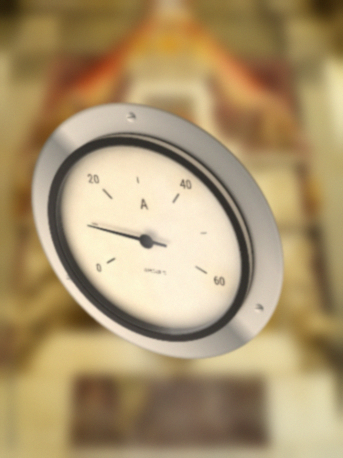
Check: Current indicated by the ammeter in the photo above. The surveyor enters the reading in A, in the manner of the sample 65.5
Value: 10
